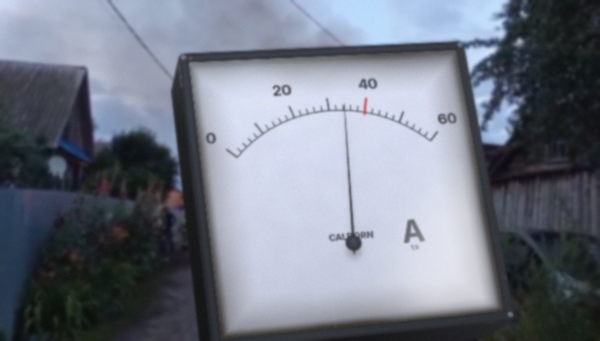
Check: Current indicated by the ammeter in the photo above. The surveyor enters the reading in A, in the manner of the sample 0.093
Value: 34
